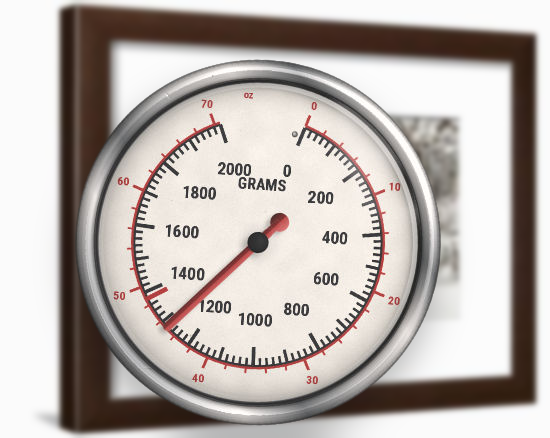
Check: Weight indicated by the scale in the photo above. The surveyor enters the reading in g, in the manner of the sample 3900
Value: 1280
